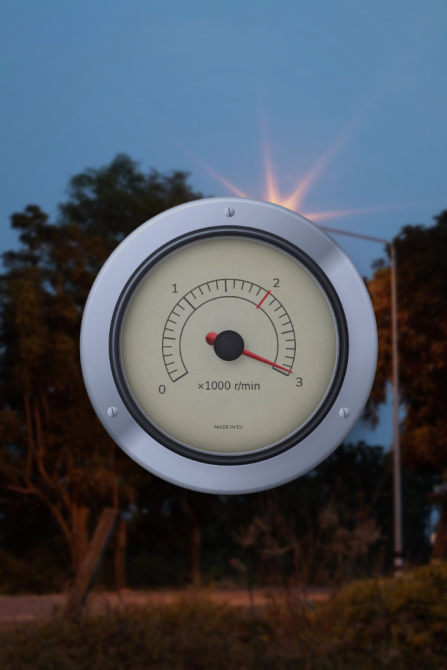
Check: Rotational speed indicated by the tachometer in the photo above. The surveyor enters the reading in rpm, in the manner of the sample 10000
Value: 2950
